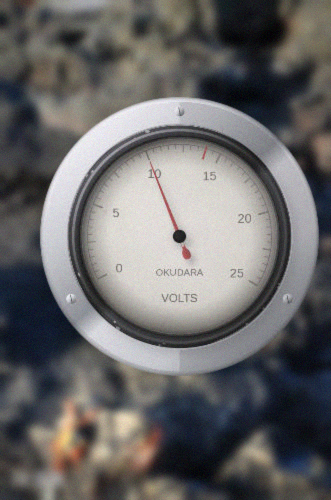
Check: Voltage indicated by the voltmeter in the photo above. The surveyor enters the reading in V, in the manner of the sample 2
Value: 10
